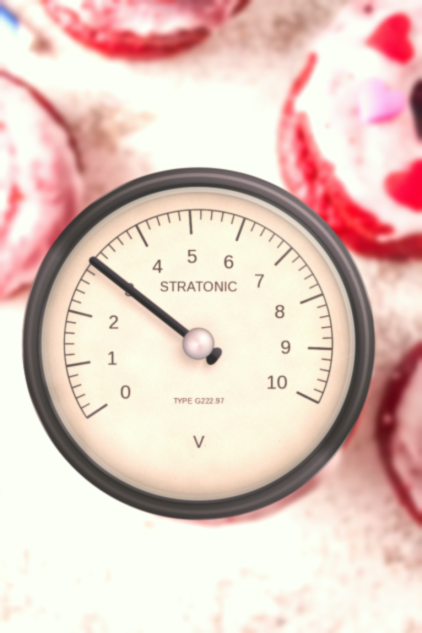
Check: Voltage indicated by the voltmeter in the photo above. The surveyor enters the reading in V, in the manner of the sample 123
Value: 3
